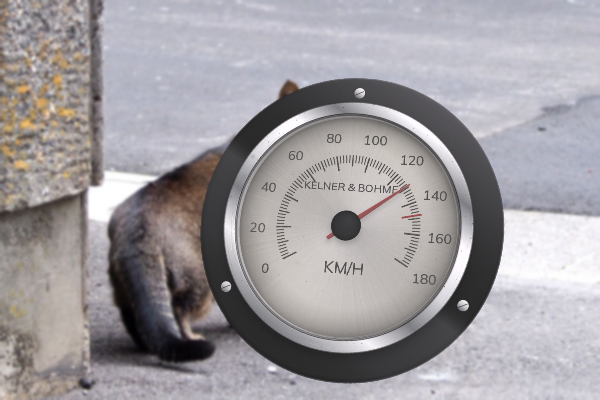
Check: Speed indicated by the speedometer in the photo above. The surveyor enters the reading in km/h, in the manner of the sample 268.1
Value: 130
